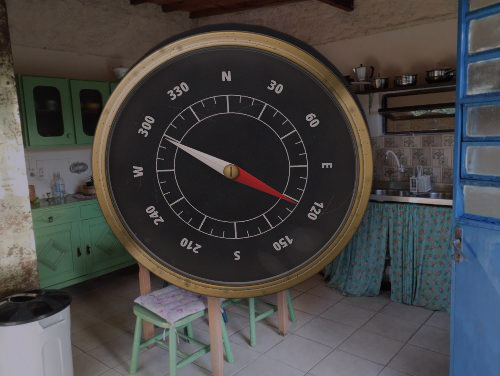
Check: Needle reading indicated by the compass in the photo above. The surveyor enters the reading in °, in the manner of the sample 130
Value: 120
